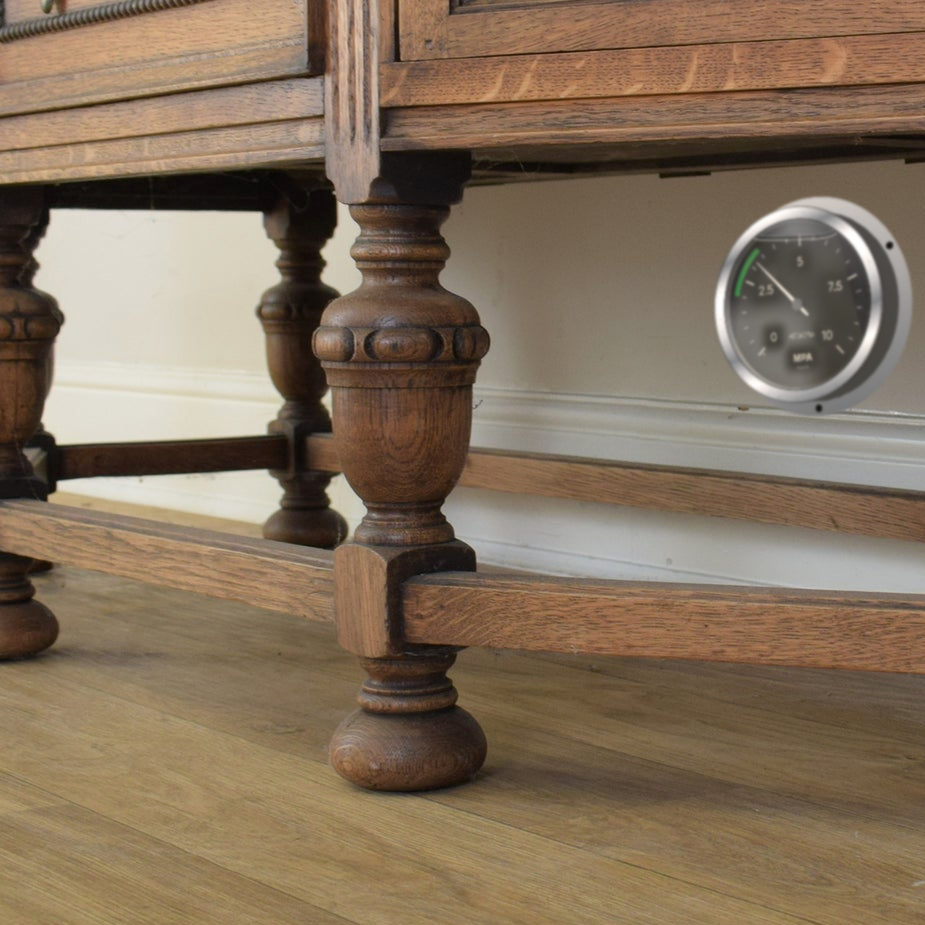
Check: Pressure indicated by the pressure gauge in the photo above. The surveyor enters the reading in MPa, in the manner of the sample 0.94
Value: 3.25
